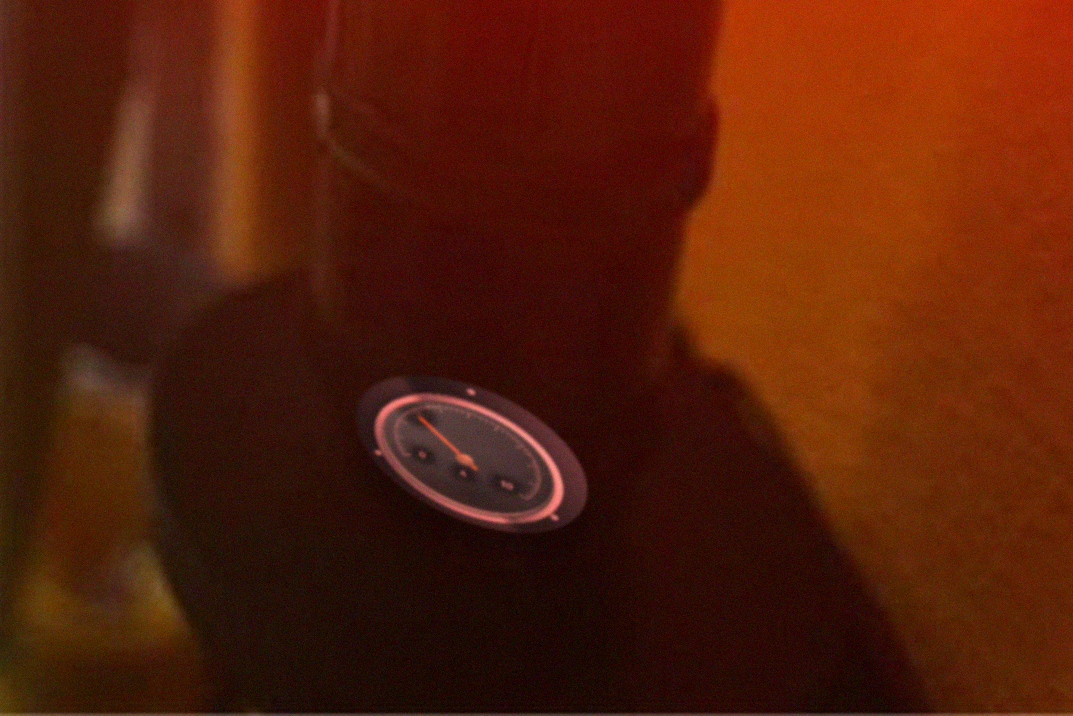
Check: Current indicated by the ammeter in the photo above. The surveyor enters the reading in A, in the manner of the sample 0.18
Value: 3
